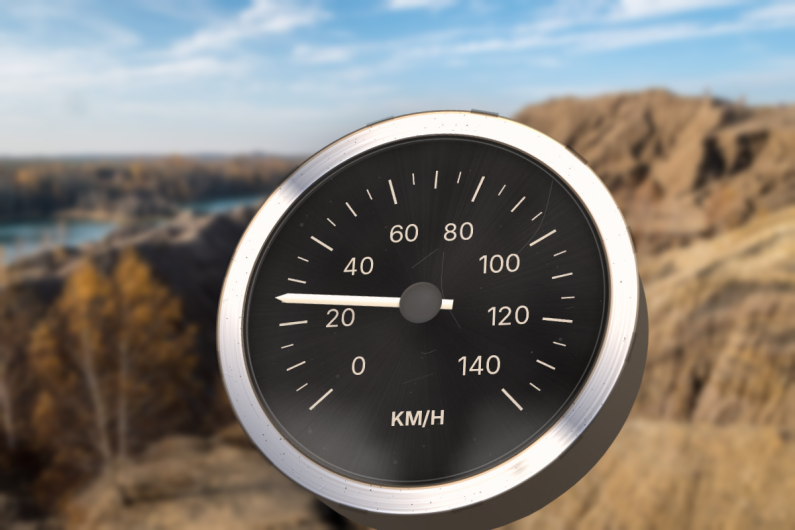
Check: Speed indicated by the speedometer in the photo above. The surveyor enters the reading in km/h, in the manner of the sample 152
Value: 25
